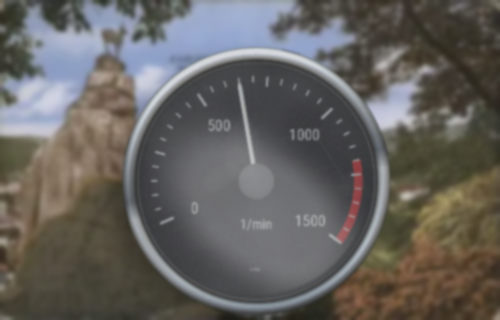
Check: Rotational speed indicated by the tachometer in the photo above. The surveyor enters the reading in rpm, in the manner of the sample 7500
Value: 650
